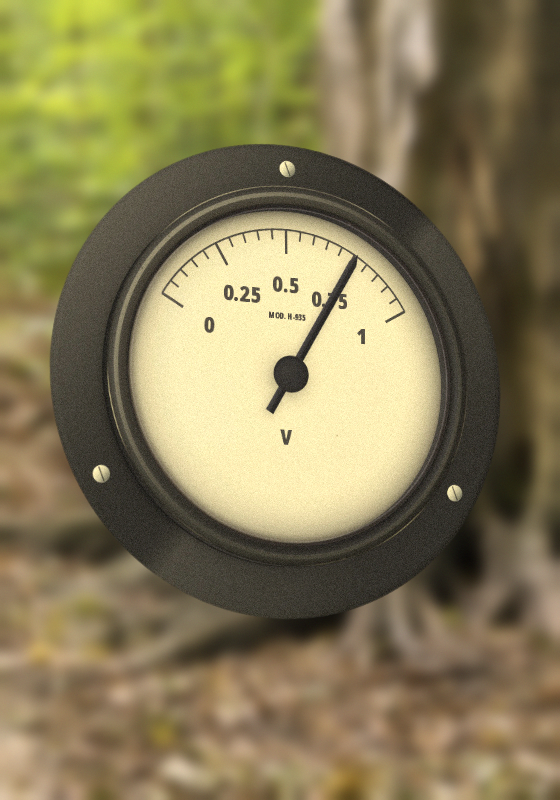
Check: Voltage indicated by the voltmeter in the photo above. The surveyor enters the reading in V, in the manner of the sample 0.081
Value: 0.75
